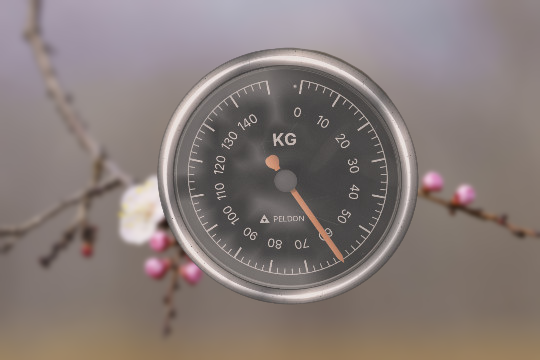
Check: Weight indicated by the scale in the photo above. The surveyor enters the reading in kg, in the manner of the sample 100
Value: 60
